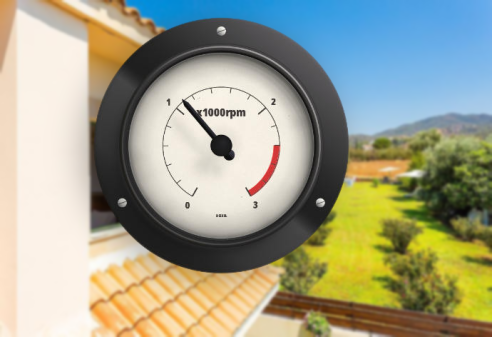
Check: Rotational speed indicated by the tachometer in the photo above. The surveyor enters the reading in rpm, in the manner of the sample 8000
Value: 1100
